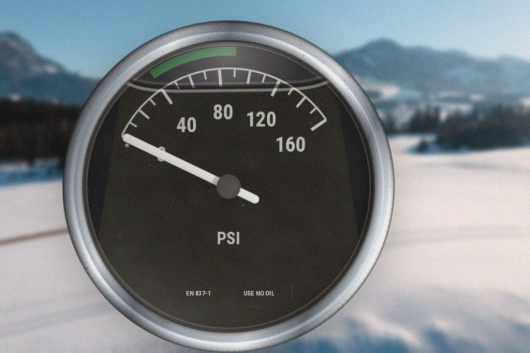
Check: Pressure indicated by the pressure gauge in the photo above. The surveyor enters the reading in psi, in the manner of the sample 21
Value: 0
